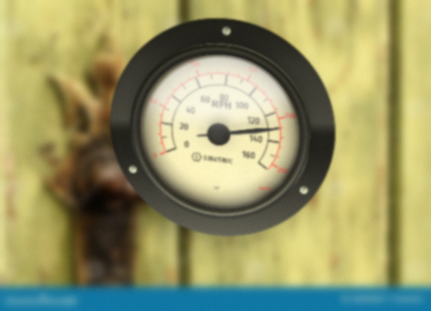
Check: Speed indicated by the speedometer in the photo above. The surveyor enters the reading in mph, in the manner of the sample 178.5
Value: 130
